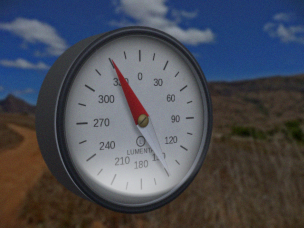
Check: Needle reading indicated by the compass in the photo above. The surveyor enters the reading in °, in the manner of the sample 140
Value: 330
